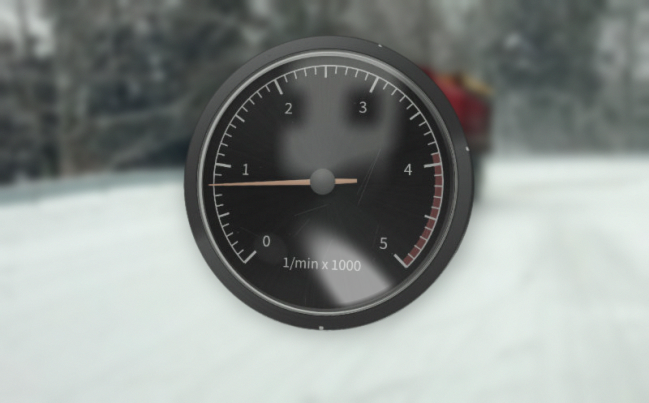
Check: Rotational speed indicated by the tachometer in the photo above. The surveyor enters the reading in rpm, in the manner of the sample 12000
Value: 800
